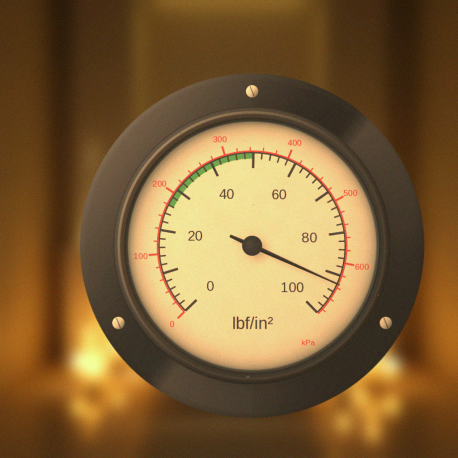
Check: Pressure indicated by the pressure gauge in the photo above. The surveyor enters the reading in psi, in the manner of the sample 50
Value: 92
